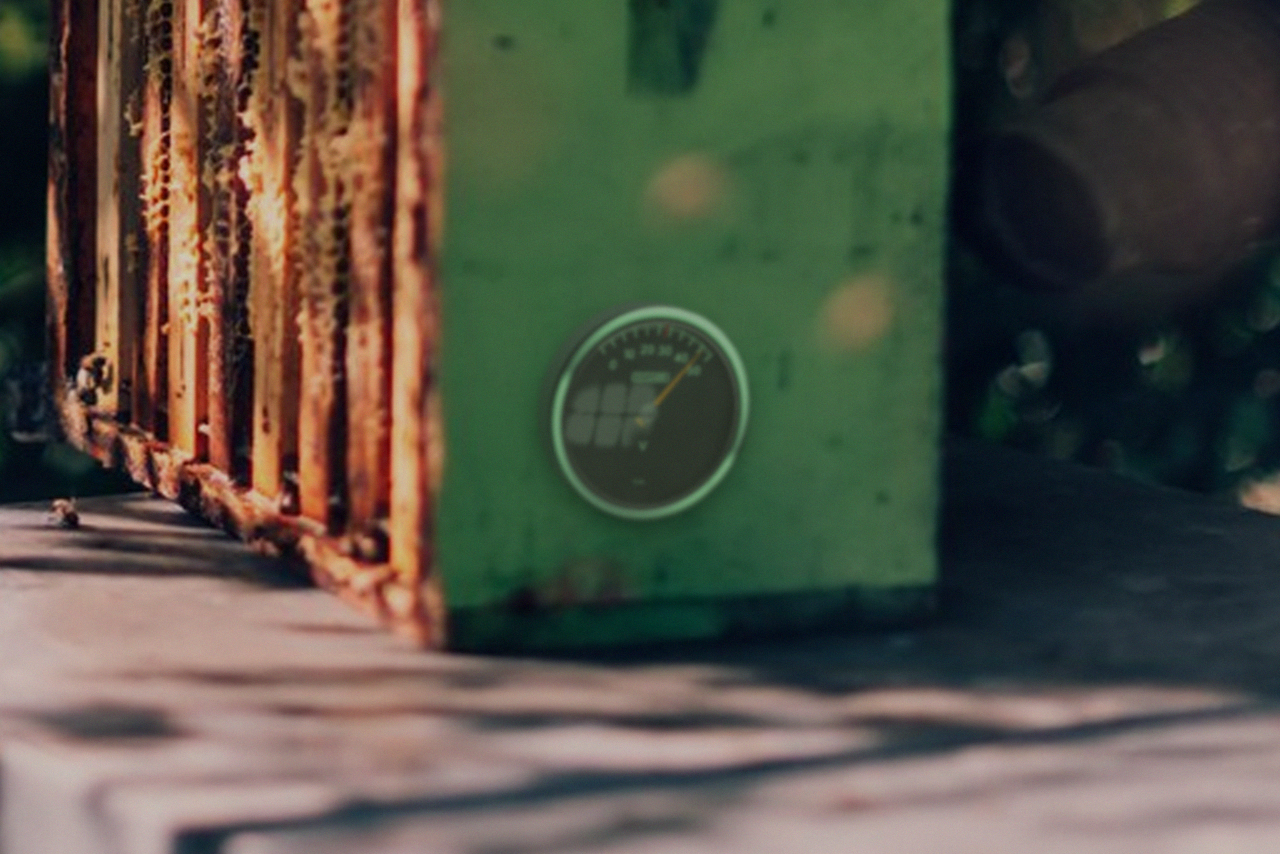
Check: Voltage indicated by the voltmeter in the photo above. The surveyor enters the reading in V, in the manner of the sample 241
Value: 45
